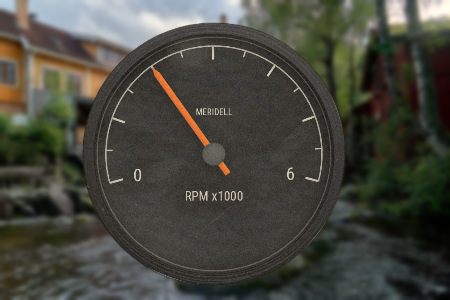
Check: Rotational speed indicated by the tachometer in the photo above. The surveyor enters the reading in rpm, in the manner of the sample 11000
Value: 2000
